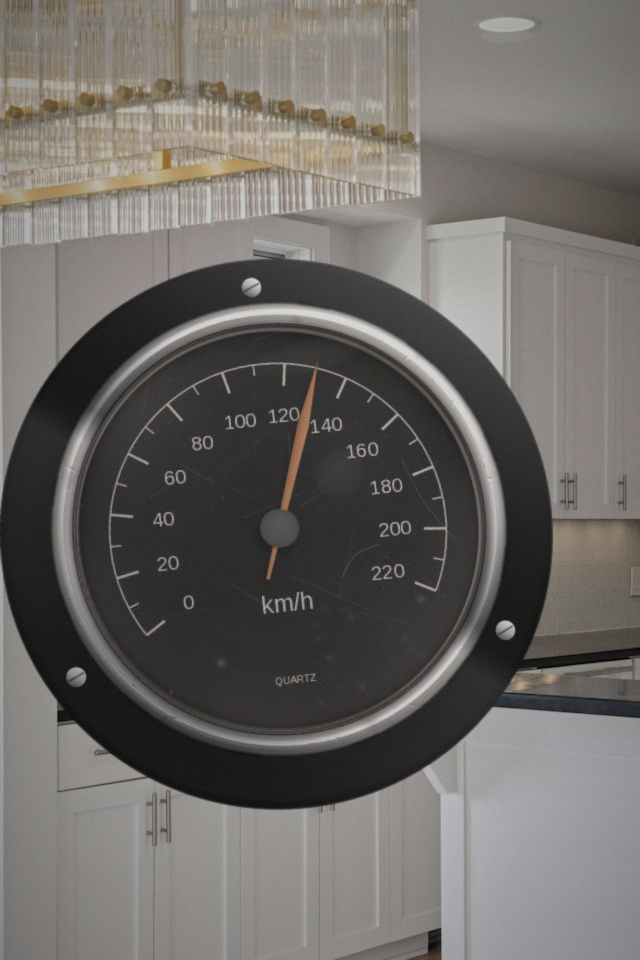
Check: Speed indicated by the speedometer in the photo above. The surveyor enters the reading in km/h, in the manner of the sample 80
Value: 130
